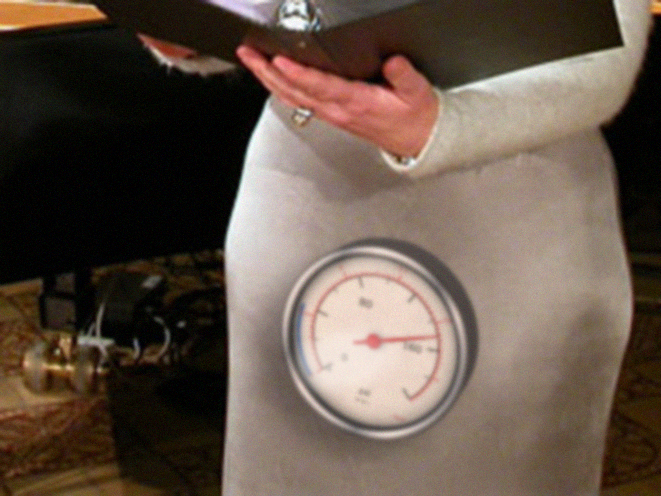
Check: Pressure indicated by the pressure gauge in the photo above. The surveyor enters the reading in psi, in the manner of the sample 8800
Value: 150
